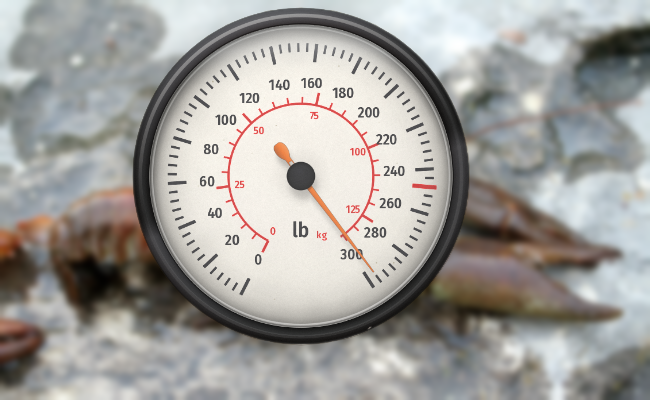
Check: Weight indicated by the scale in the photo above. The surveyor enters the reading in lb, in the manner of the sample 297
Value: 296
